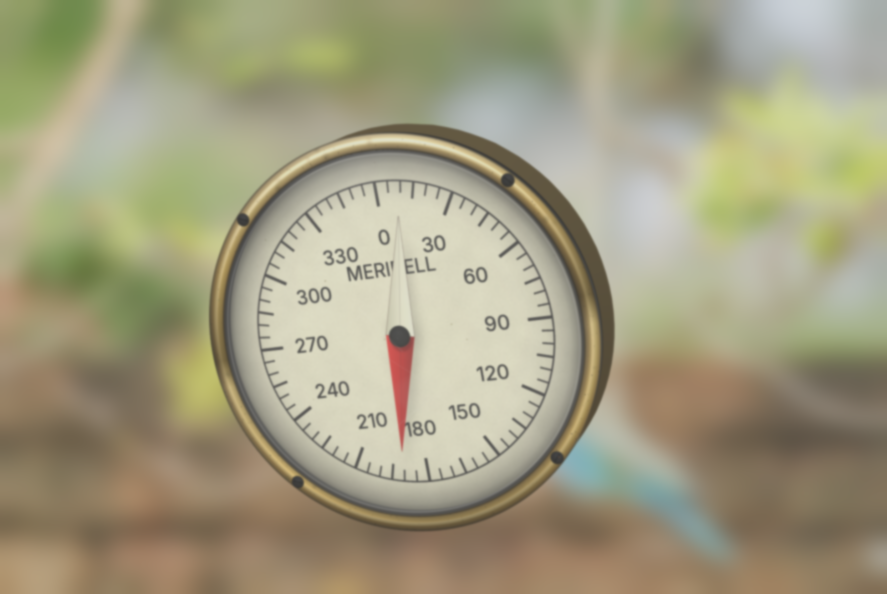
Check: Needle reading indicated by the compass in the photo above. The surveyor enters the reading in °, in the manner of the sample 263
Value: 190
